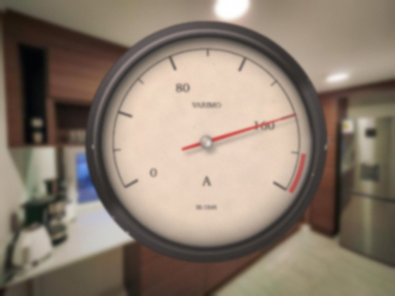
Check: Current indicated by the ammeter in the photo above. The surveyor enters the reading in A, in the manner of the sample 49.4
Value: 160
